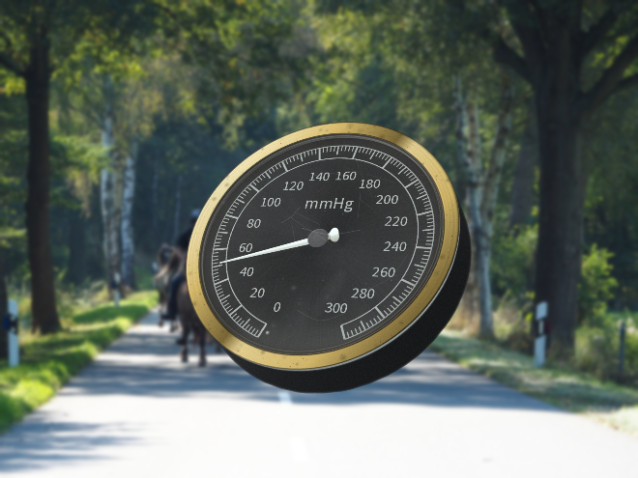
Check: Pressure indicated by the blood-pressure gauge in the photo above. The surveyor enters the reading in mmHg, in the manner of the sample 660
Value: 50
